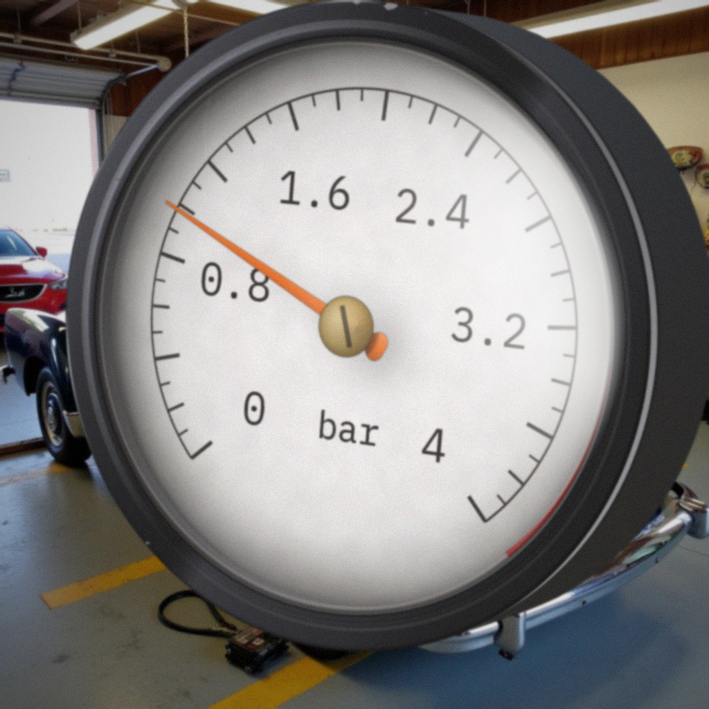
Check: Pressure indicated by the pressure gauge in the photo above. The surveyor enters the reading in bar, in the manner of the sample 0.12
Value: 1
